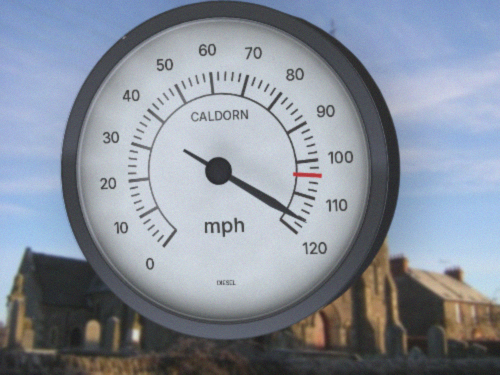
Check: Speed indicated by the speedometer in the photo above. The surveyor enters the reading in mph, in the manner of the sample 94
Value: 116
